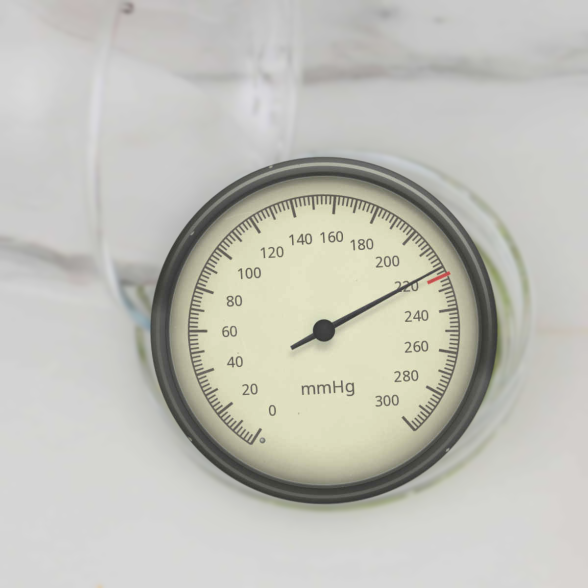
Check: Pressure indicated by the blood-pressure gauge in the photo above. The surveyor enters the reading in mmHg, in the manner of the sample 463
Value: 220
